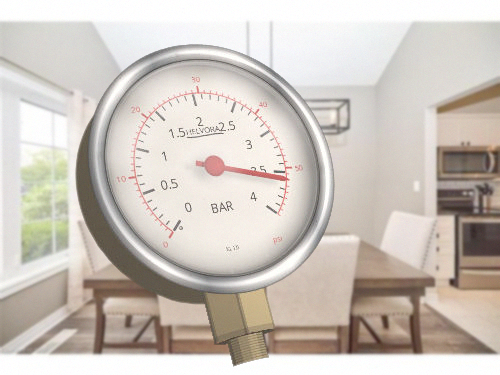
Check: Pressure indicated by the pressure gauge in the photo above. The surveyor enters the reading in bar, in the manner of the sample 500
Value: 3.6
